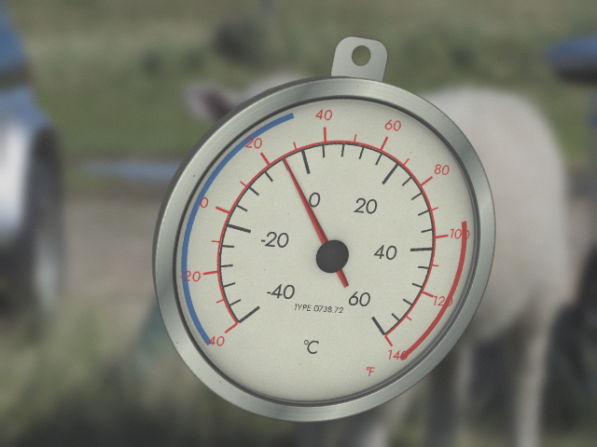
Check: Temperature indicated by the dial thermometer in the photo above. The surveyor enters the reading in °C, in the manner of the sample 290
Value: -4
